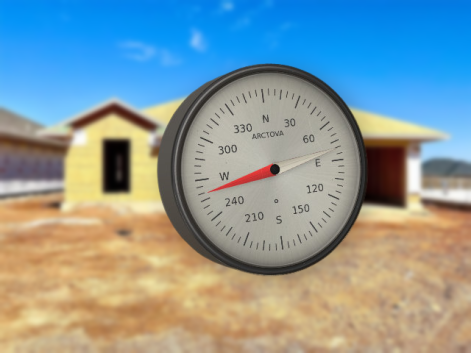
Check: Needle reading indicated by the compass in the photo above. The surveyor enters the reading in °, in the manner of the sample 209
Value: 260
